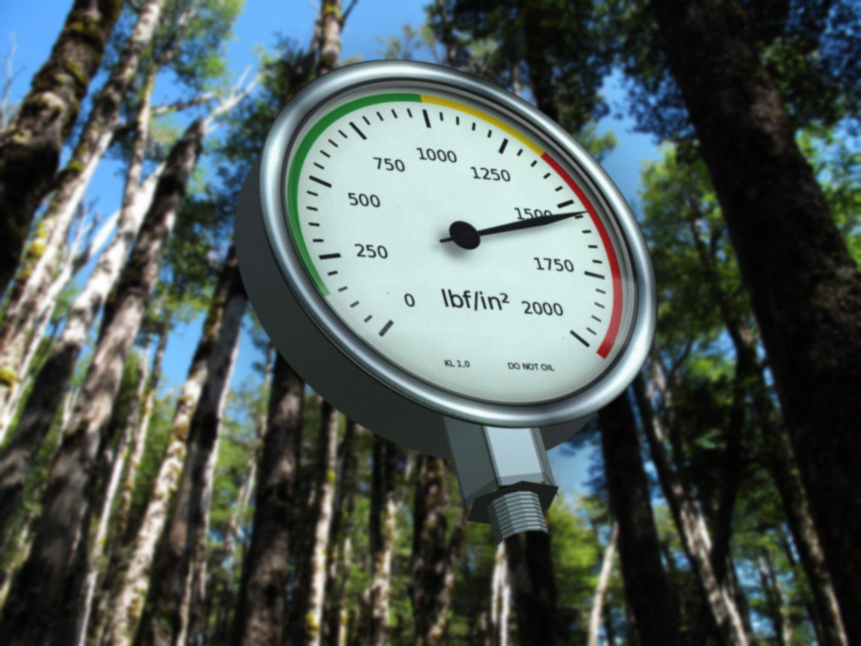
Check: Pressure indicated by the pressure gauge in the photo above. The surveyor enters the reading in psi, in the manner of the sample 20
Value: 1550
